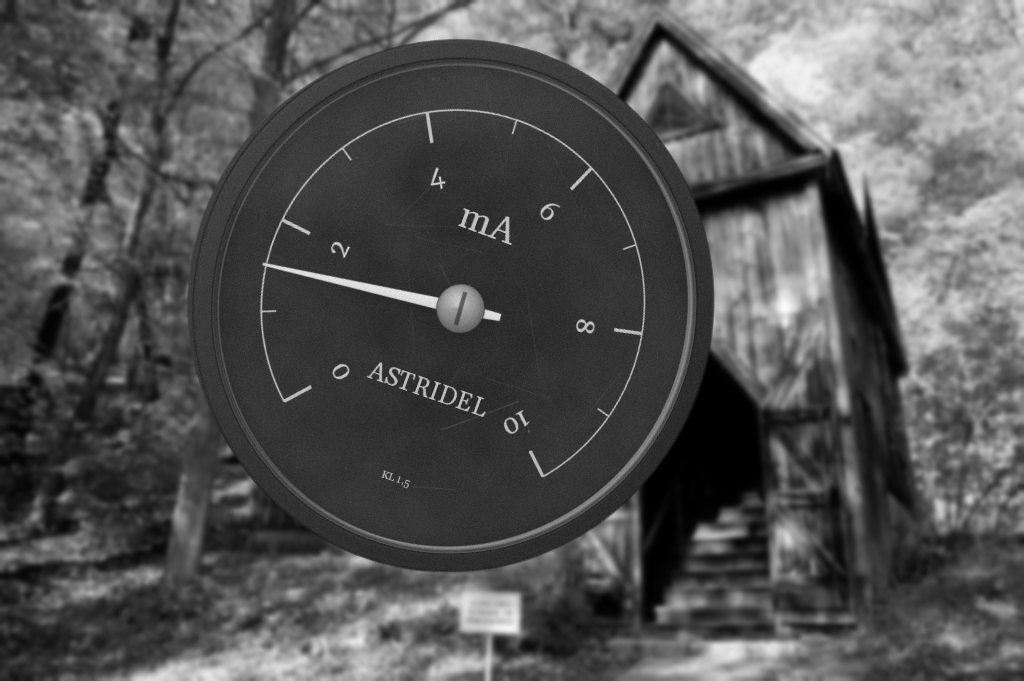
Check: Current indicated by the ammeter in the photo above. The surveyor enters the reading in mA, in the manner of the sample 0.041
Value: 1.5
